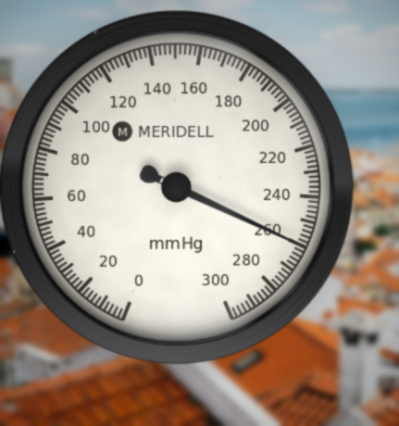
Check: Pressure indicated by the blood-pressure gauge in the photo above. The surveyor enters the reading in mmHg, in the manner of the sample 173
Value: 260
